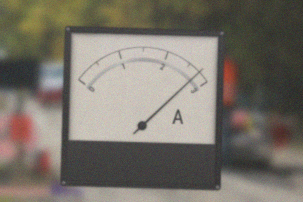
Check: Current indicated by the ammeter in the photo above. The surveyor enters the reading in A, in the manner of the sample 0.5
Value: 2.75
